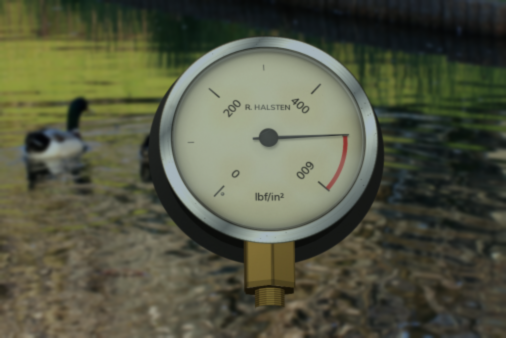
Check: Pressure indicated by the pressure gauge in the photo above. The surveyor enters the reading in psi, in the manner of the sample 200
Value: 500
